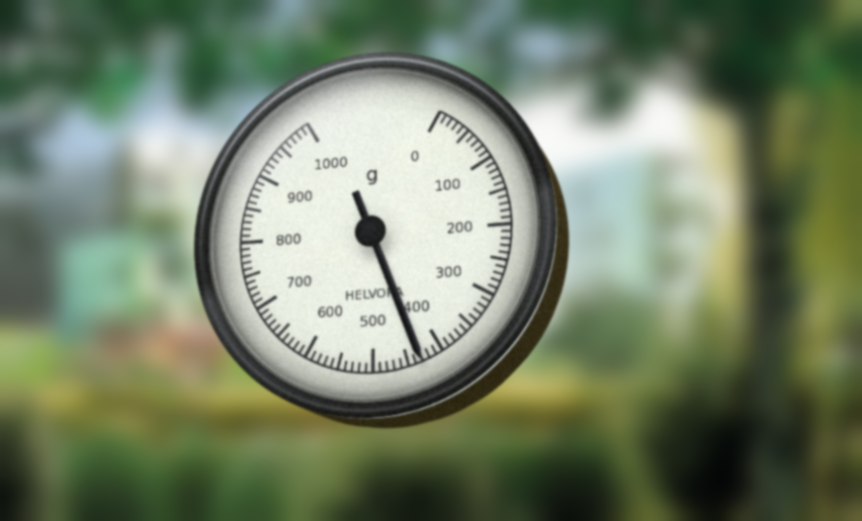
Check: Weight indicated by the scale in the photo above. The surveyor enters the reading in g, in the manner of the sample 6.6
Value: 430
